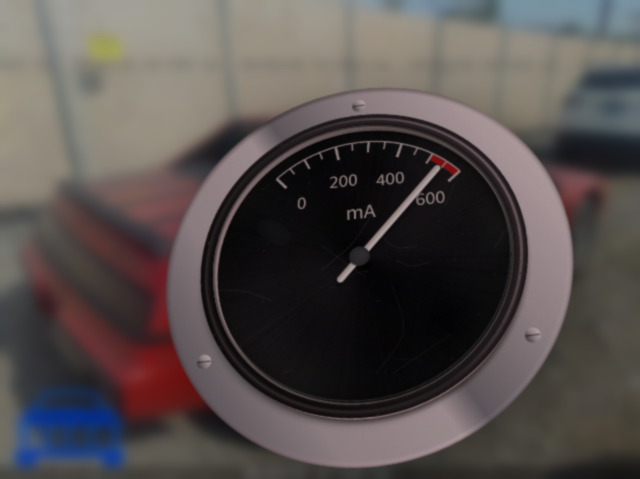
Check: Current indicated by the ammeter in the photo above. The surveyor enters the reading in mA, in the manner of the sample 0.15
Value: 550
